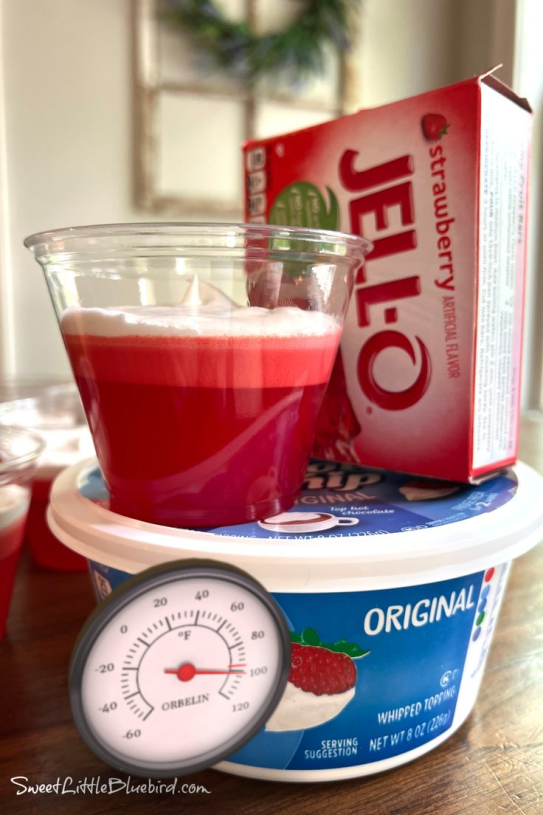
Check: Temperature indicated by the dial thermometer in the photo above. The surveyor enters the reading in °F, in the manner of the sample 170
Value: 100
